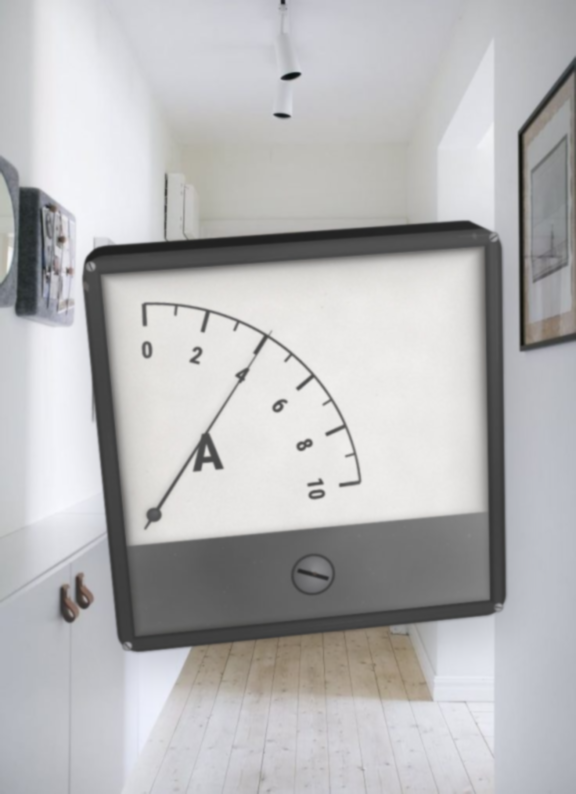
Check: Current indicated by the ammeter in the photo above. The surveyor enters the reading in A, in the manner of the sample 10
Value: 4
